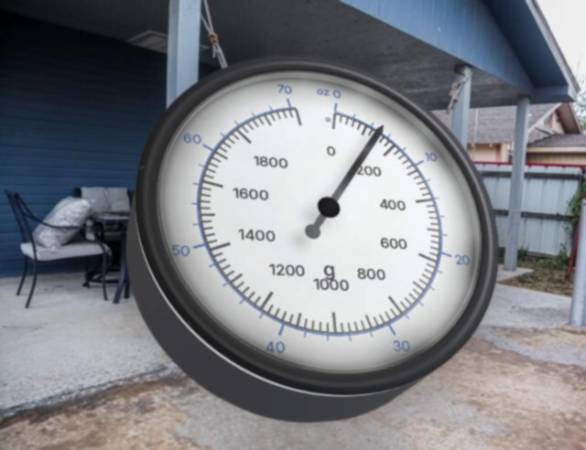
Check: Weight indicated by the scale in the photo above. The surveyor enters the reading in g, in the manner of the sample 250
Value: 140
